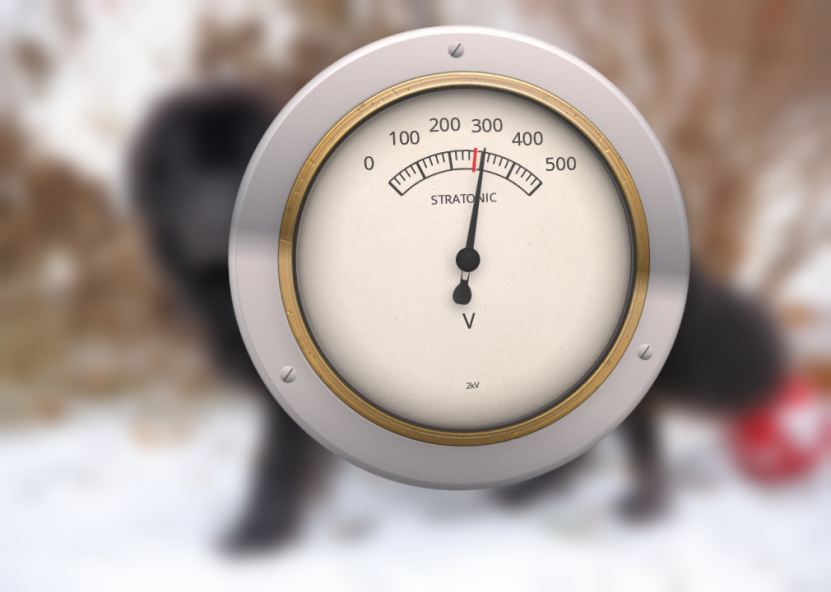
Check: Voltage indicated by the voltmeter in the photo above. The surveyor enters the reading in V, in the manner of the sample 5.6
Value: 300
